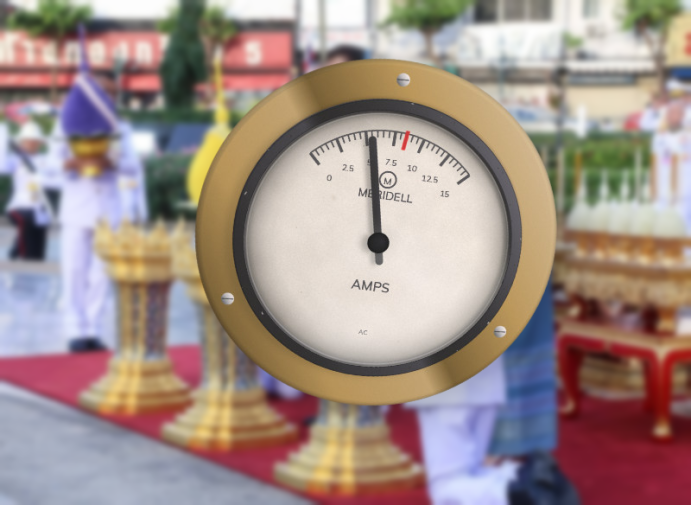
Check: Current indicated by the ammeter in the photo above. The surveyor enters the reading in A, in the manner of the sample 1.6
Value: 5.5
